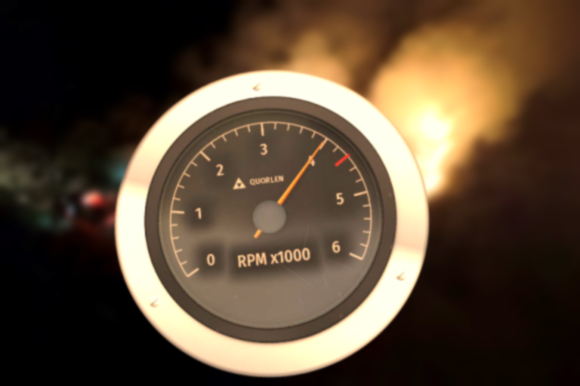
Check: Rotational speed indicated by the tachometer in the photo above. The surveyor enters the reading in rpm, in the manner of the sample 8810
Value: 4000
